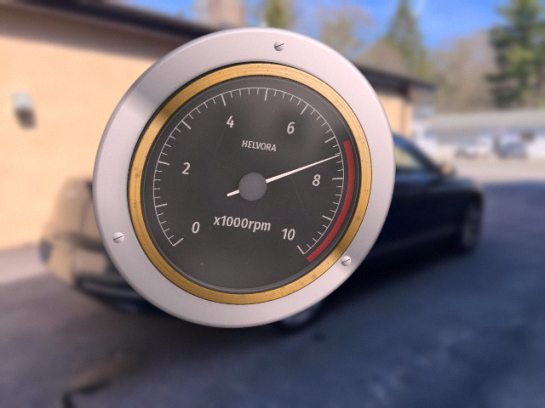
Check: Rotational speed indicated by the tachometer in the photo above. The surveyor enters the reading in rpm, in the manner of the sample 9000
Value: 7400
